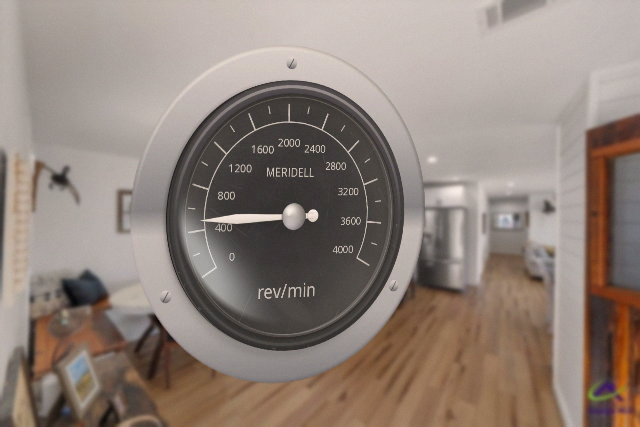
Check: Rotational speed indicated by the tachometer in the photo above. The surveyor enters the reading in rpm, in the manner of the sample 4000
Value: 500
